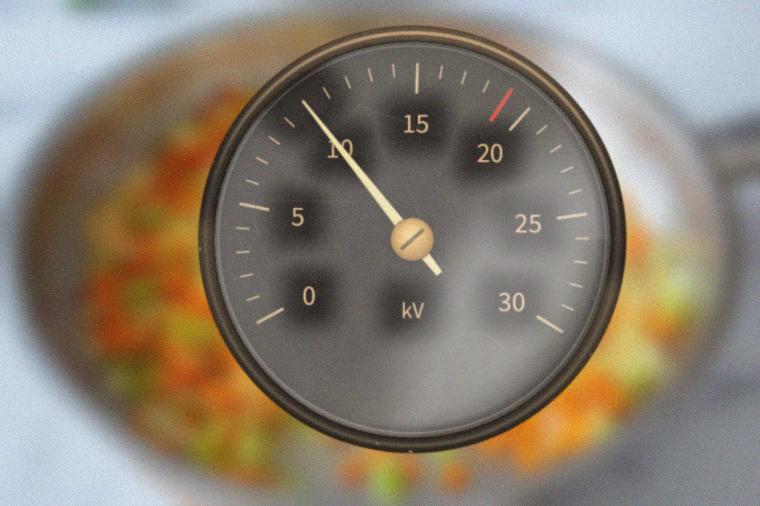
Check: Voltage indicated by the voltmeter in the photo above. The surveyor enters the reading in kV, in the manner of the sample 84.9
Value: 10
